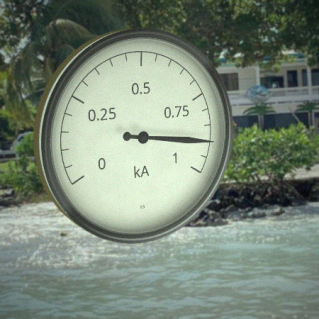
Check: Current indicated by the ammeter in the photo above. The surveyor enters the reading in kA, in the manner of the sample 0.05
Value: 0.9
